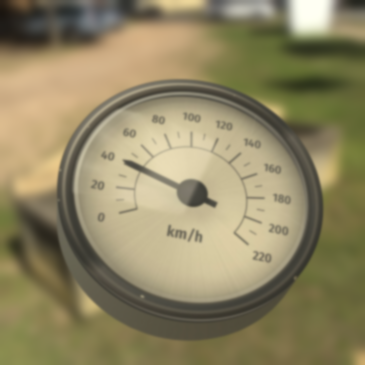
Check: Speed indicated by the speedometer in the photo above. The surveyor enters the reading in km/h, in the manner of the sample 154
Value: 40
